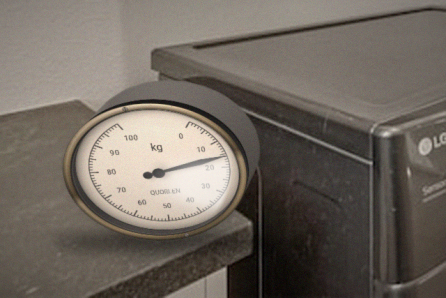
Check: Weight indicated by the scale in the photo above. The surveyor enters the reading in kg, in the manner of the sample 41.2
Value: 15
